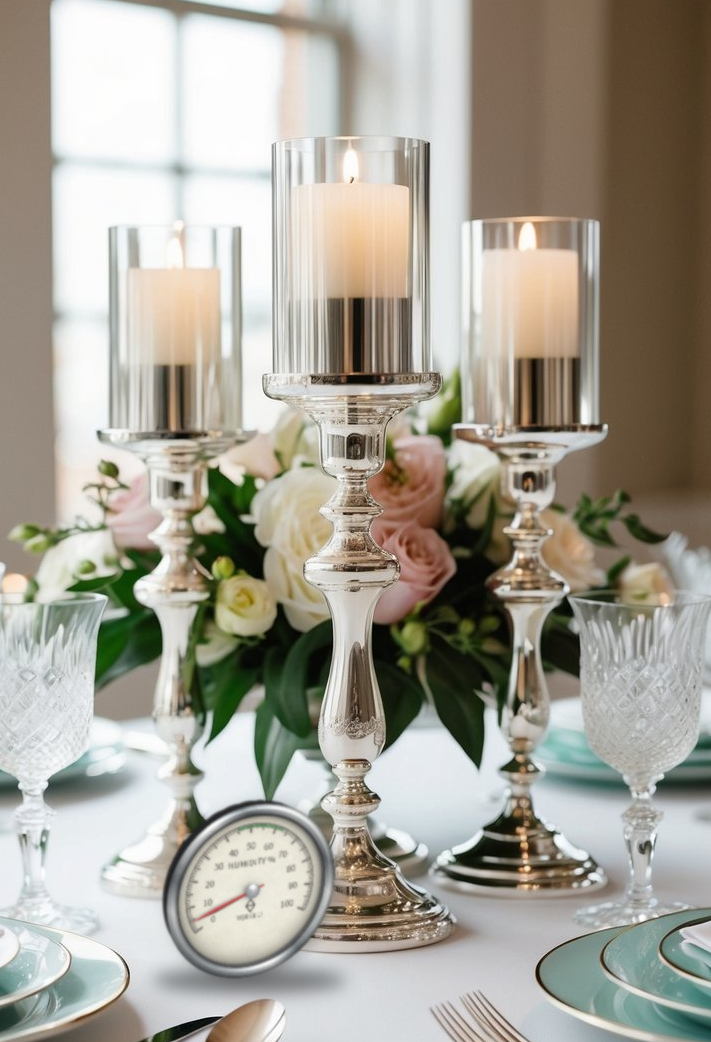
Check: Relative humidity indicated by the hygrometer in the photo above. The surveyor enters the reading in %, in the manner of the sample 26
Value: 5
